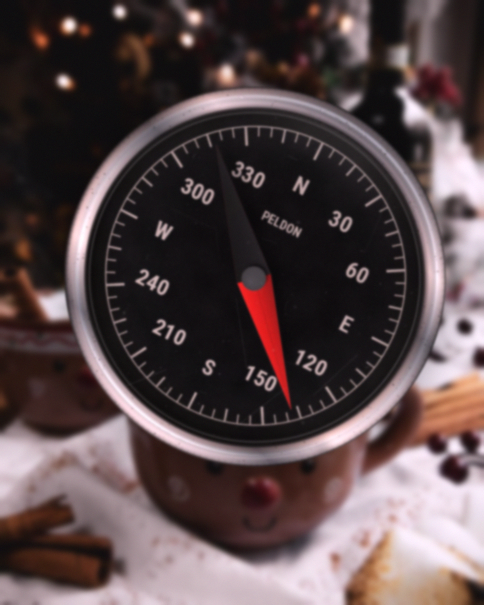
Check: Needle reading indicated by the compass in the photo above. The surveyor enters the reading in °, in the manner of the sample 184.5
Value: 137.5
